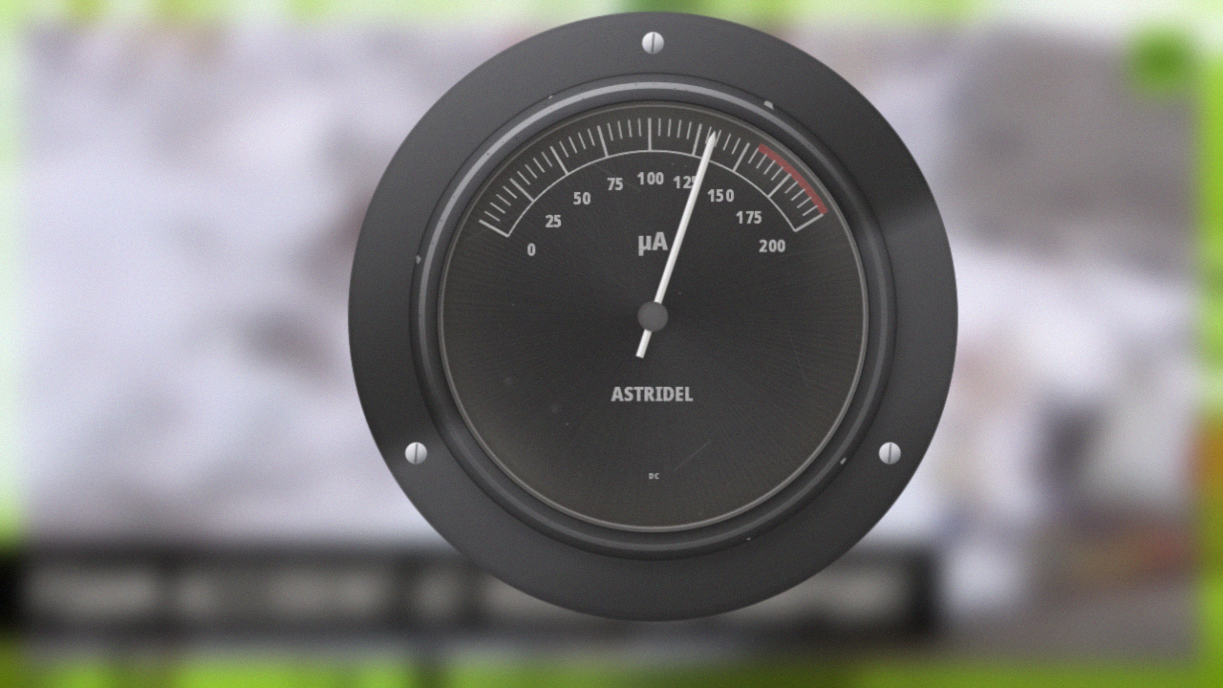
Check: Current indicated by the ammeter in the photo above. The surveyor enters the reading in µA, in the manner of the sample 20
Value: 132.5
